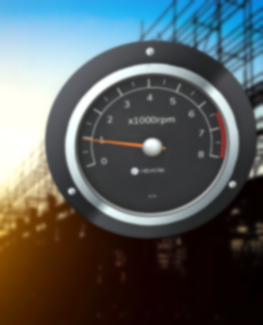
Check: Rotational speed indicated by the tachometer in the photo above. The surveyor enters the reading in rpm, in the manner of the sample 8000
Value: 1000
